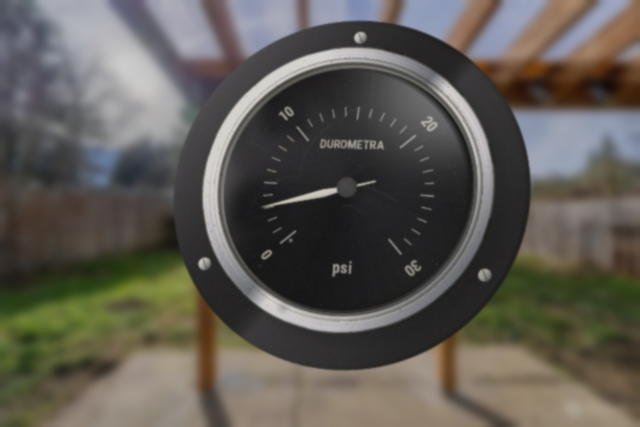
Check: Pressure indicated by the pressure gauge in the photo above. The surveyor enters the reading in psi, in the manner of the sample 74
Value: 3
